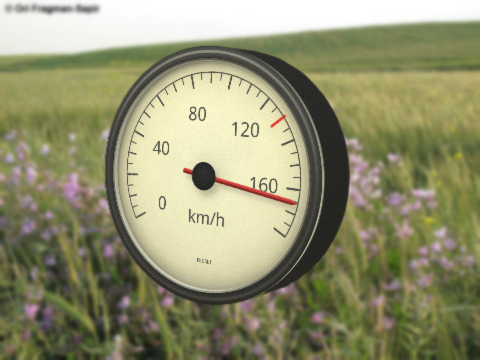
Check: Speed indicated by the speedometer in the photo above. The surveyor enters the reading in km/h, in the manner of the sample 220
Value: 165
